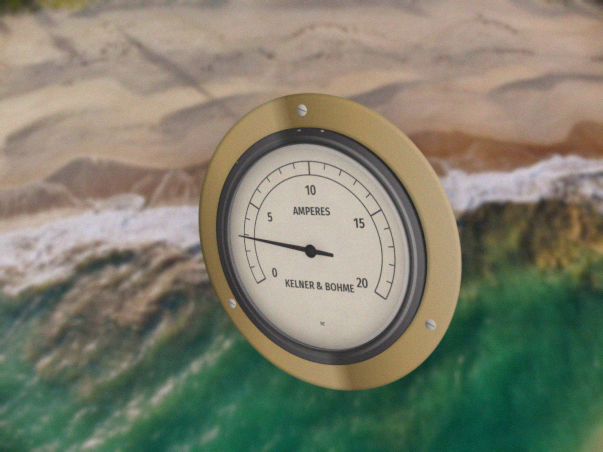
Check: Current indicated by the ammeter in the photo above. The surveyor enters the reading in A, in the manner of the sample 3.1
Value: 3
